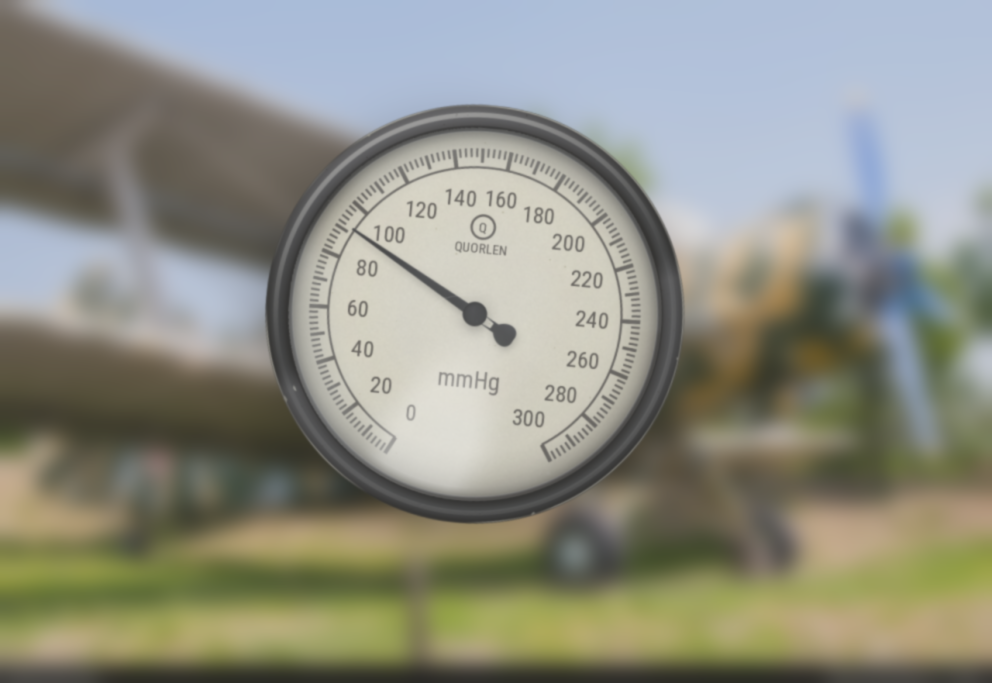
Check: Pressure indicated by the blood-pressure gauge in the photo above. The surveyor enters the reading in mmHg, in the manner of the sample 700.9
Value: 92
